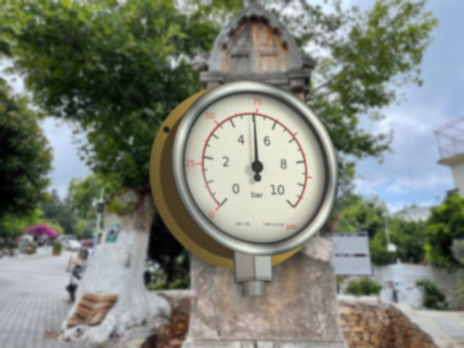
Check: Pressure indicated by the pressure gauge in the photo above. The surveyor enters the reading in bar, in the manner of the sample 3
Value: 5
